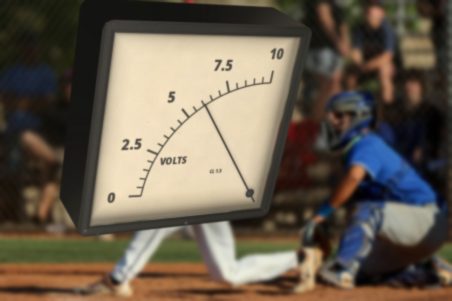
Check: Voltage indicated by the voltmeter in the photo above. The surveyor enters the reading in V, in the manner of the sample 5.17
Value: 6
